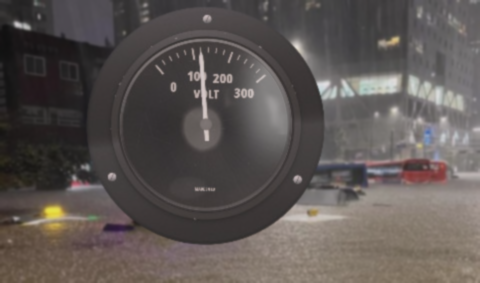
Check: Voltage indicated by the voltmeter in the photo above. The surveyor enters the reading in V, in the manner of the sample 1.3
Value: 120
